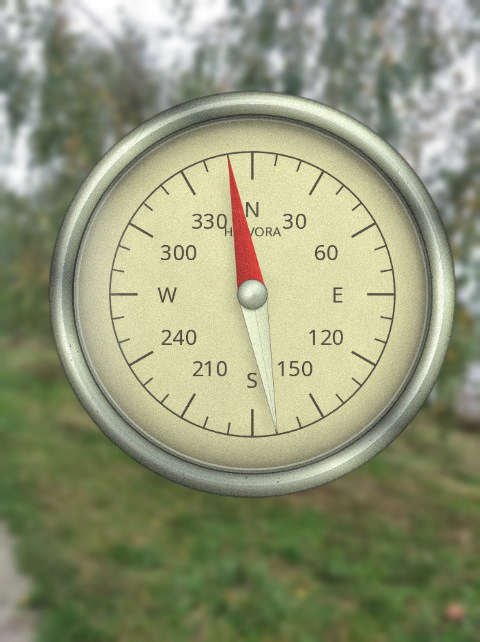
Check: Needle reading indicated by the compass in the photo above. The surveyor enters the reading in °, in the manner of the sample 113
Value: 350
